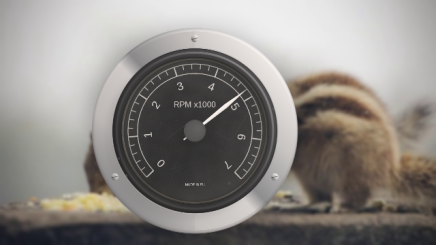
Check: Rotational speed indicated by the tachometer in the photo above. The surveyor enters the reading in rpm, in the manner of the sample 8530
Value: 4800
